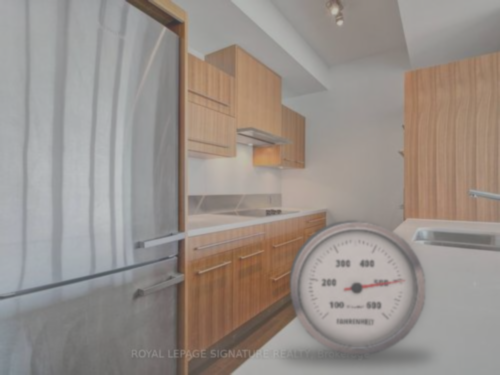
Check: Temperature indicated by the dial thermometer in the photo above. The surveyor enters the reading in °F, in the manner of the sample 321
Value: 500
